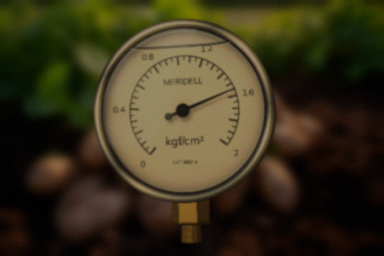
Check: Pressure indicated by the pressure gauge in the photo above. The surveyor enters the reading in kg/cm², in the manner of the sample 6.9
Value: 1.55
